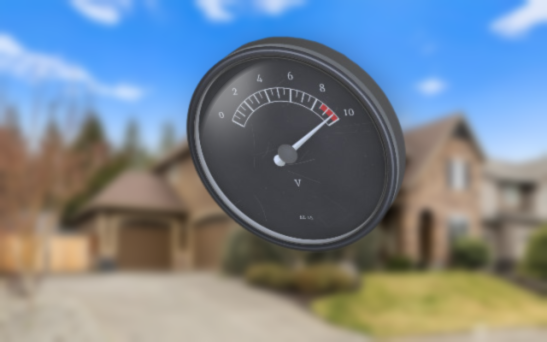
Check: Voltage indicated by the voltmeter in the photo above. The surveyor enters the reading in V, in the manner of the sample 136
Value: 9.5
